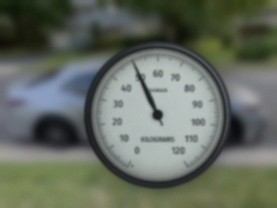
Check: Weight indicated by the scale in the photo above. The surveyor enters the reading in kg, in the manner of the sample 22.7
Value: 50
